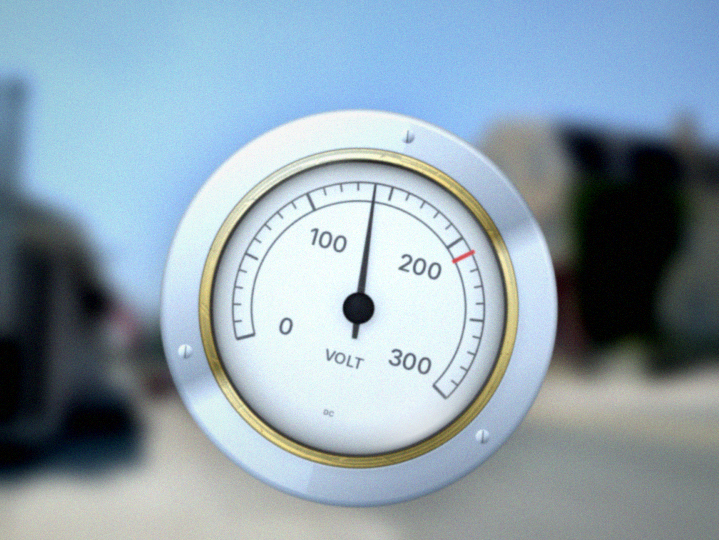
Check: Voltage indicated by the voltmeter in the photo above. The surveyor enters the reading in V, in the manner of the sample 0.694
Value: 140
